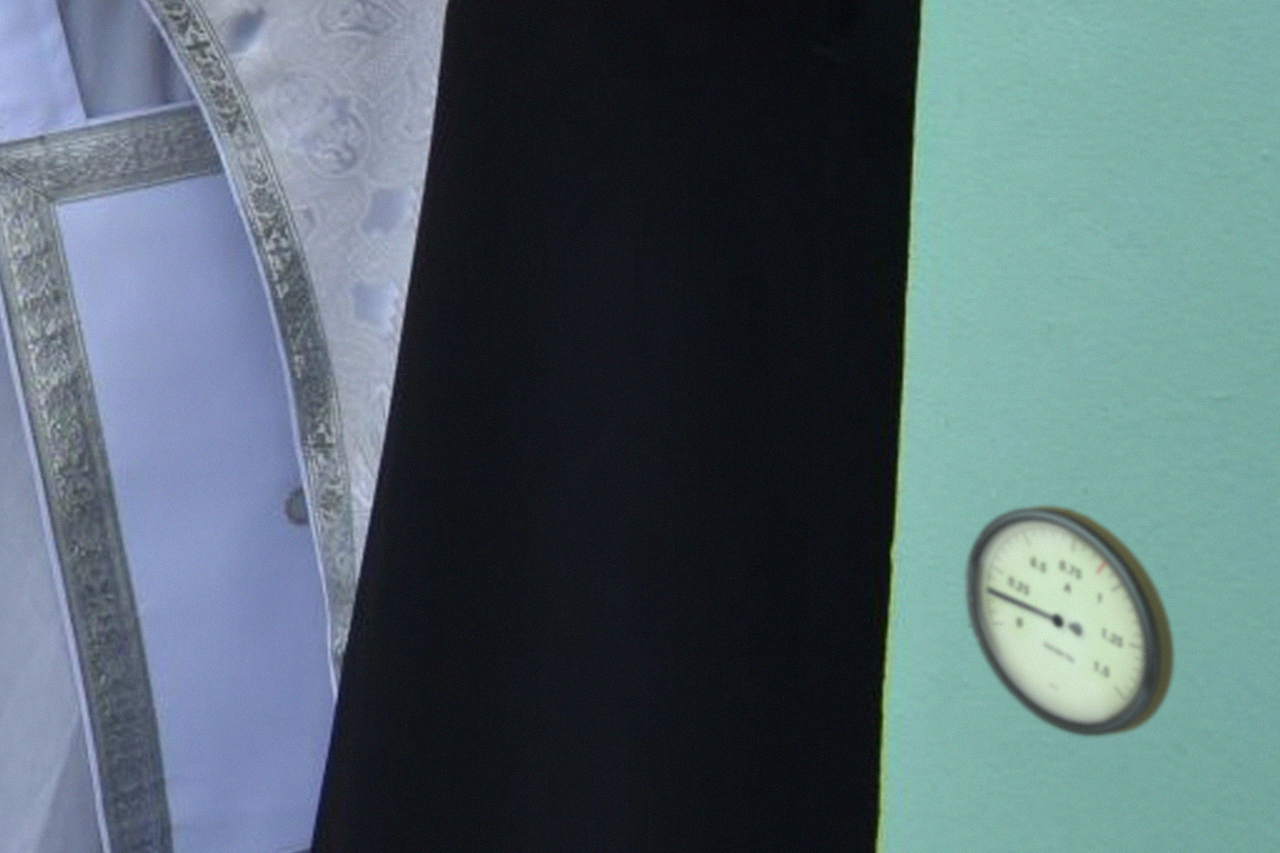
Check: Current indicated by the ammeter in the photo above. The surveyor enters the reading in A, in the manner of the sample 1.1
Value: 0.15
